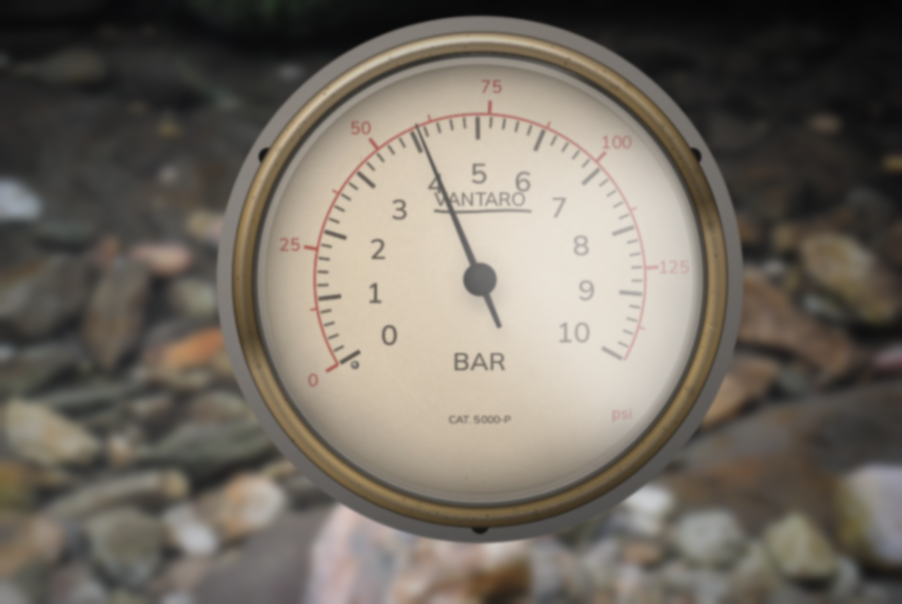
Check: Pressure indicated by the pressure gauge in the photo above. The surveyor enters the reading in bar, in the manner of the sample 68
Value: 4.1
